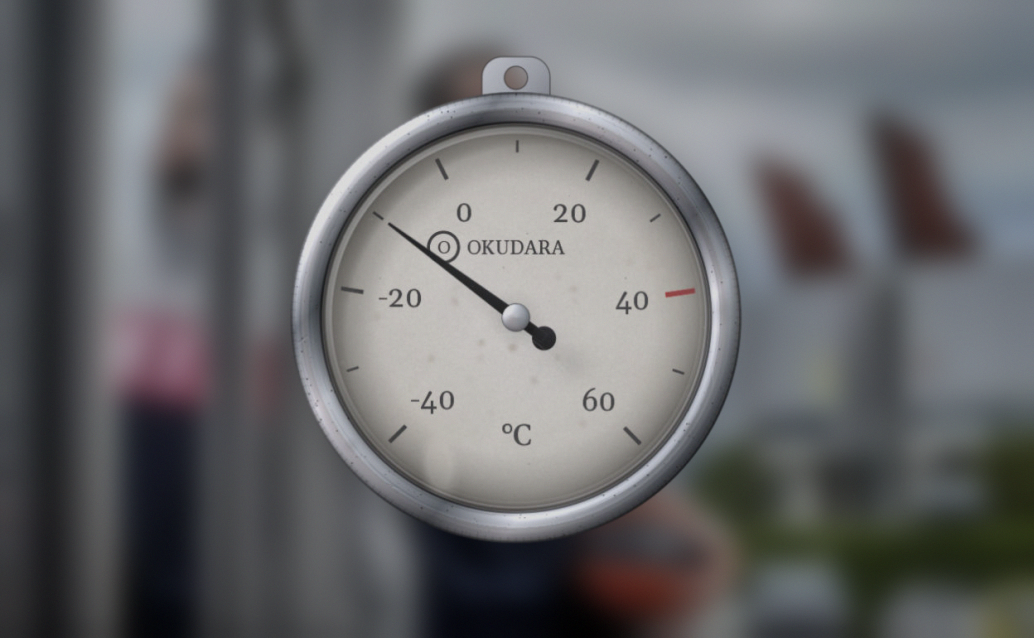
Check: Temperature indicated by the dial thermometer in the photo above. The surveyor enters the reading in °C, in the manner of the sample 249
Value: -10
